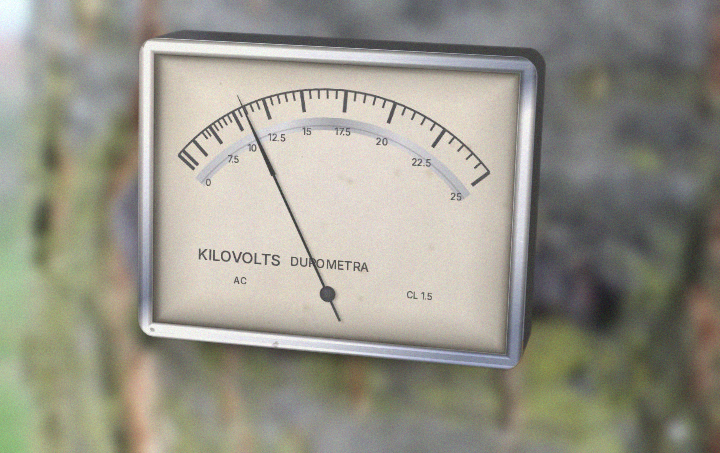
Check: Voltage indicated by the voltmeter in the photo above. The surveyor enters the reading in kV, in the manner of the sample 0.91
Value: 11
